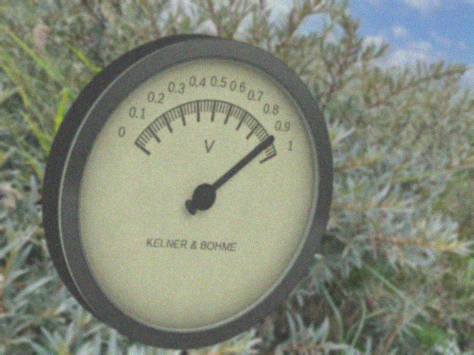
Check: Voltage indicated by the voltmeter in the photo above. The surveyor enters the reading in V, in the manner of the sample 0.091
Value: 0.9
